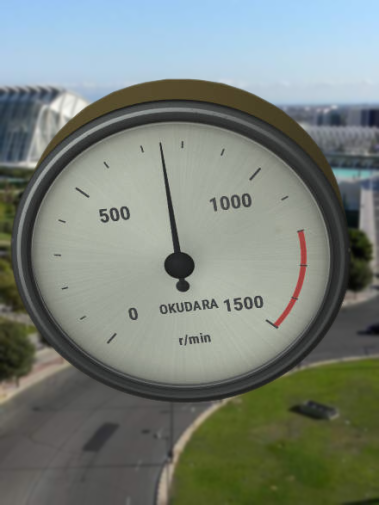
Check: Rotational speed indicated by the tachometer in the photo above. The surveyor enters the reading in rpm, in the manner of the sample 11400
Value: 750
